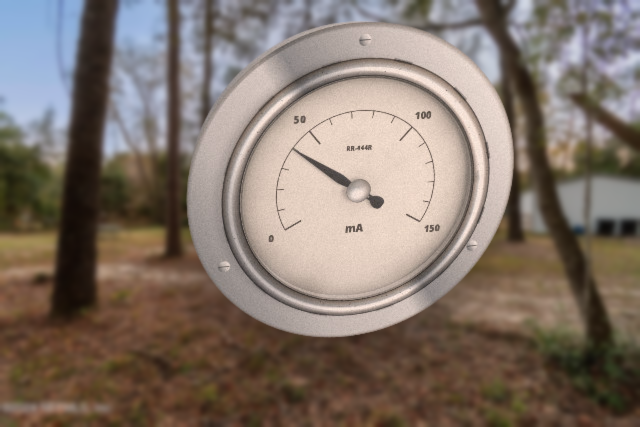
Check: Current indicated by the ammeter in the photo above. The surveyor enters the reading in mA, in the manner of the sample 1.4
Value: 40
